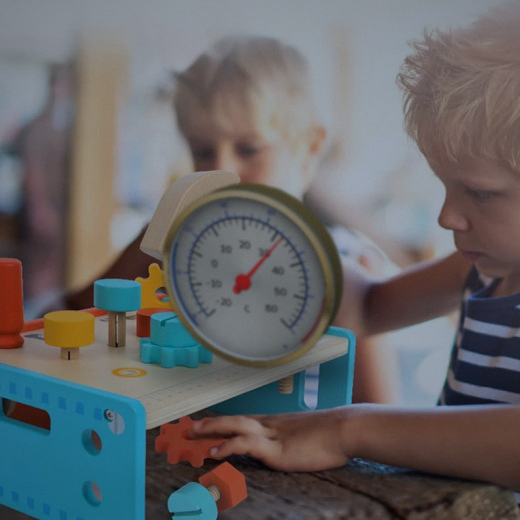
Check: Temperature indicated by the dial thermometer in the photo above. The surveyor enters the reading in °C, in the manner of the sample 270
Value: 32
